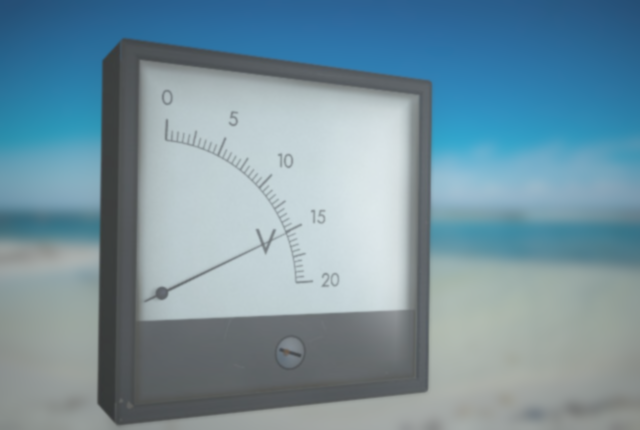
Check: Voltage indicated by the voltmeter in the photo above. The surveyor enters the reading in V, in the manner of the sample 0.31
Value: 15
